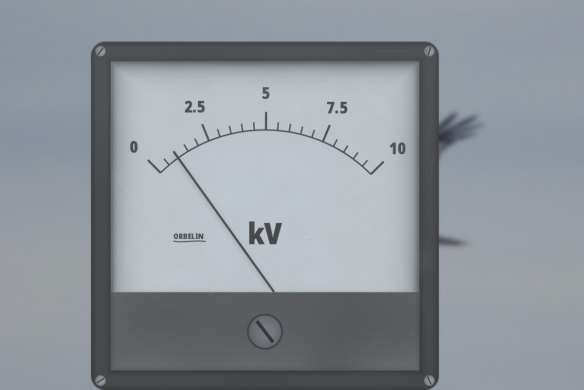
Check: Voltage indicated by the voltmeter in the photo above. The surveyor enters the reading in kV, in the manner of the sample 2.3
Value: 1
